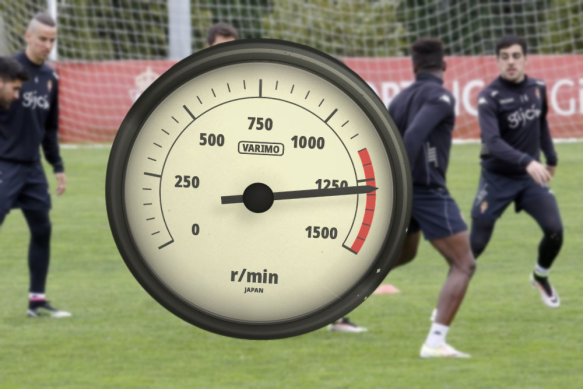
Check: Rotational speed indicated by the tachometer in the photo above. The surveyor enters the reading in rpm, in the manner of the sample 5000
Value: 1275
